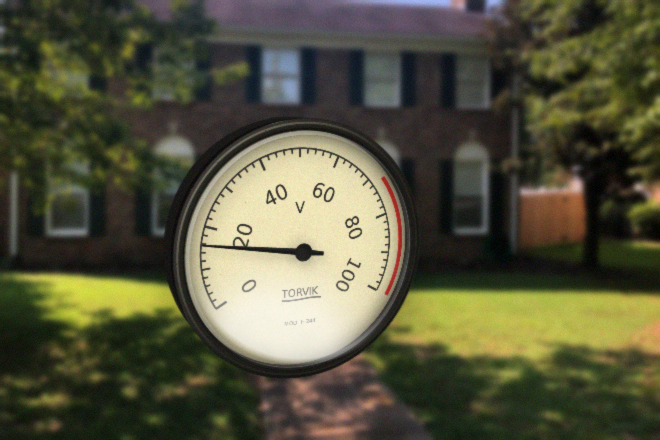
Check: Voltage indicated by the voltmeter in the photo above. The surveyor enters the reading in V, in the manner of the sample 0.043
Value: 16
